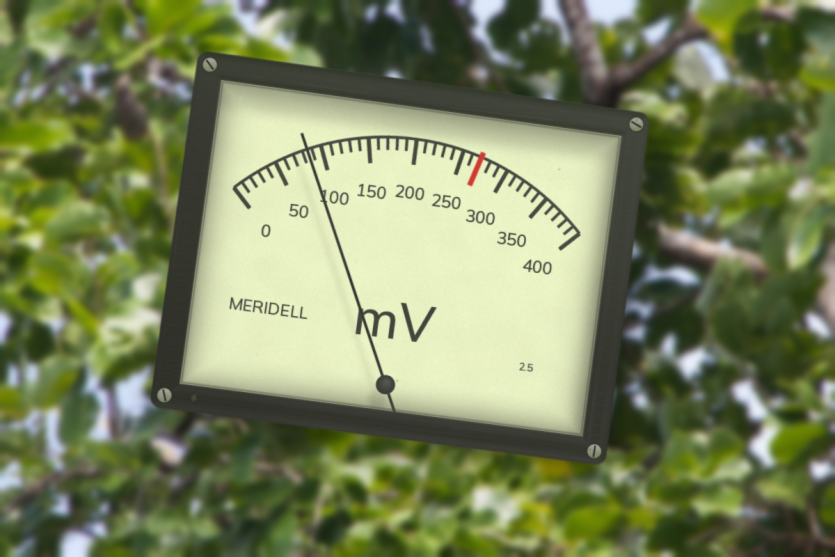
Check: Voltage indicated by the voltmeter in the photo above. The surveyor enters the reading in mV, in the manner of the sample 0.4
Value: 85
